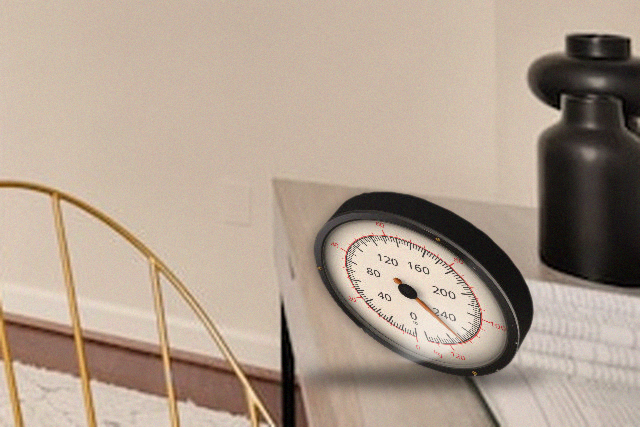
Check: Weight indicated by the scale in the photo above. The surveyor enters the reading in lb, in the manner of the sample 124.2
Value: 250
